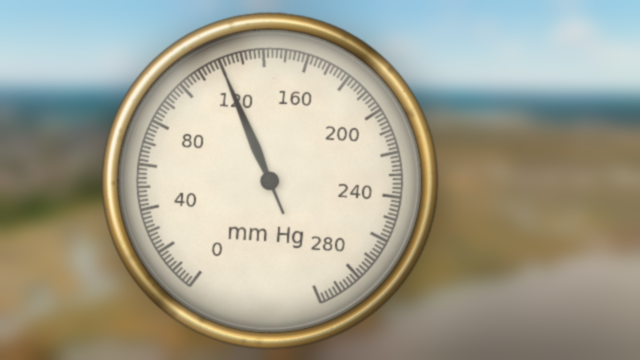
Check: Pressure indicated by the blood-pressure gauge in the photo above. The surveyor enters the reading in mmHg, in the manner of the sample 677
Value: 120
